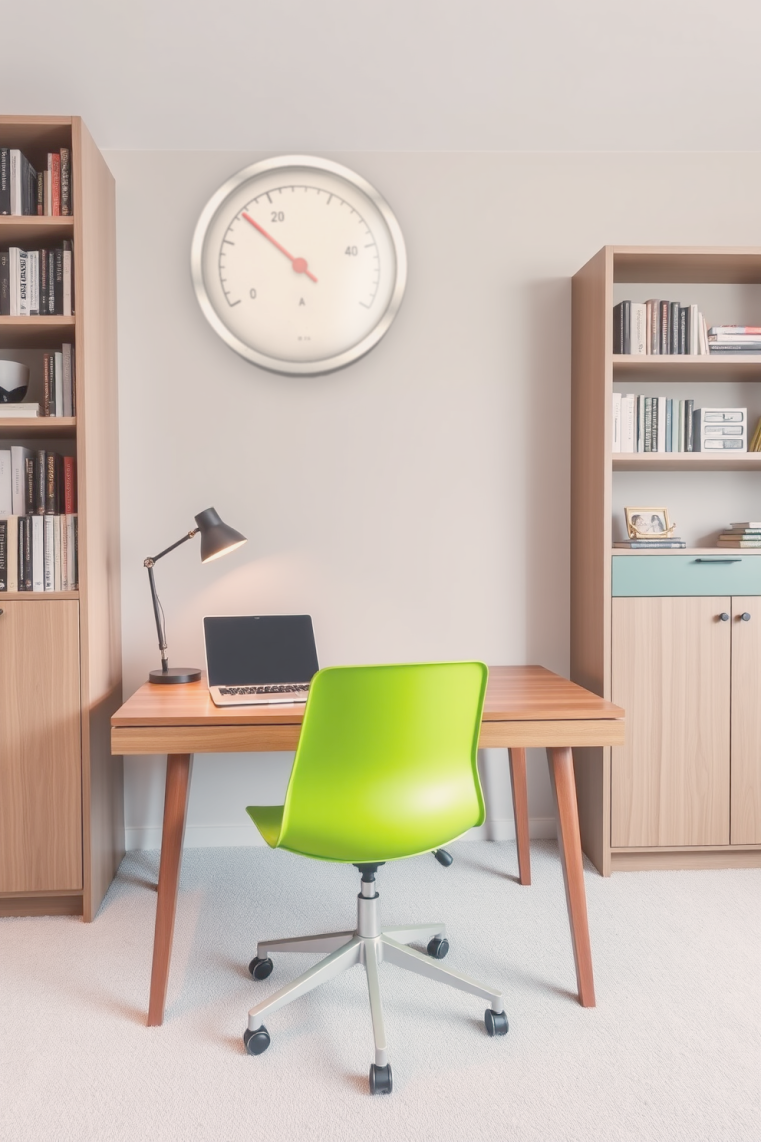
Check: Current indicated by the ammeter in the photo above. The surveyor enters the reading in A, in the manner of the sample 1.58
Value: 15
